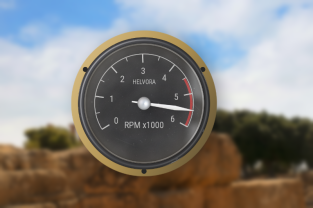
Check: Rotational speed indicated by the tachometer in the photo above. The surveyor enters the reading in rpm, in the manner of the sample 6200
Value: 5500
